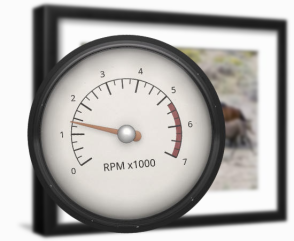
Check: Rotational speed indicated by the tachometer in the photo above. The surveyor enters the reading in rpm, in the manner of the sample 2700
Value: 1375
